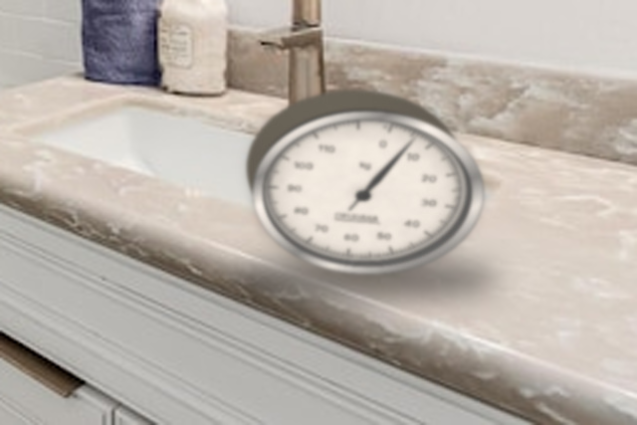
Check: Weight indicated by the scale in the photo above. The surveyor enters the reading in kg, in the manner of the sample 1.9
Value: 5
